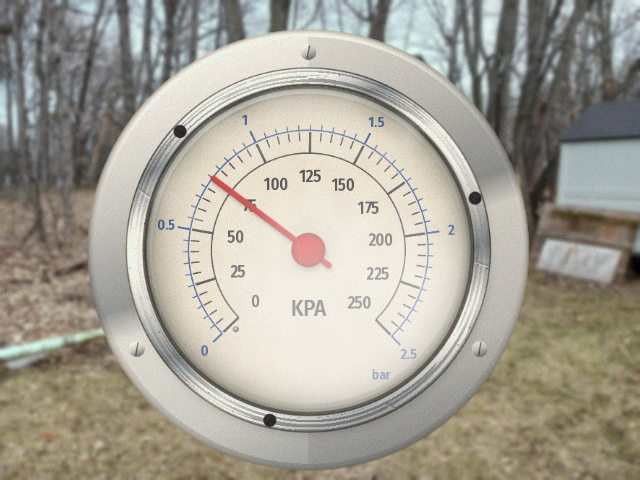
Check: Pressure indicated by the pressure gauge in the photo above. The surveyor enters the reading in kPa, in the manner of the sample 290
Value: 75
